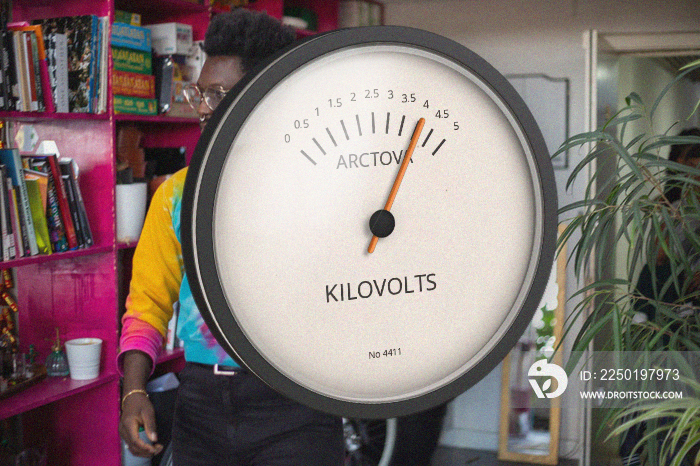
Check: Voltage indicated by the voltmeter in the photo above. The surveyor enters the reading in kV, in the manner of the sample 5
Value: 4
